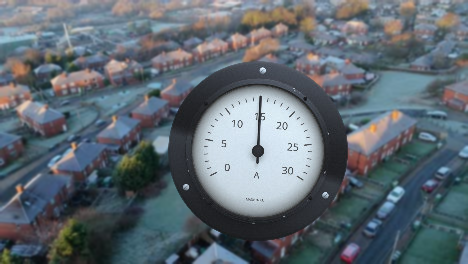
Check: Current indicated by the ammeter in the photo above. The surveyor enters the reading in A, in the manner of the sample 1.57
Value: 15
